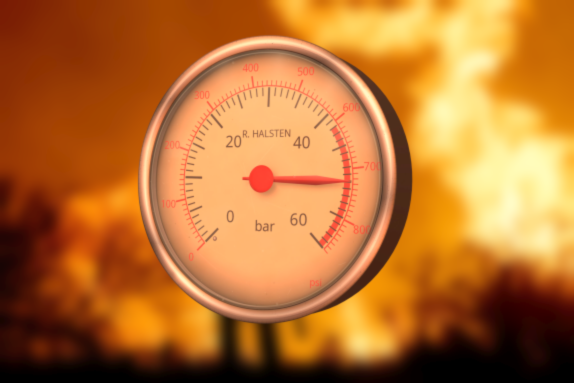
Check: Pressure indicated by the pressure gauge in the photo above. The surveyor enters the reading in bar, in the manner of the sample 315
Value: 50
